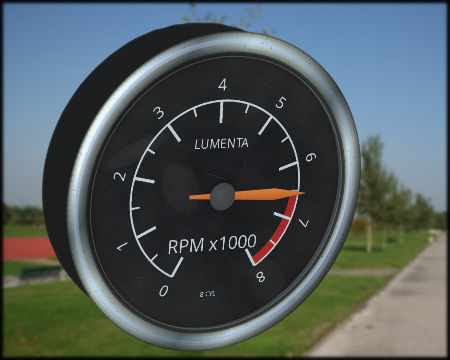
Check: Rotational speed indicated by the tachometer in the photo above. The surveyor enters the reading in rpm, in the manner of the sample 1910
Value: 6500
